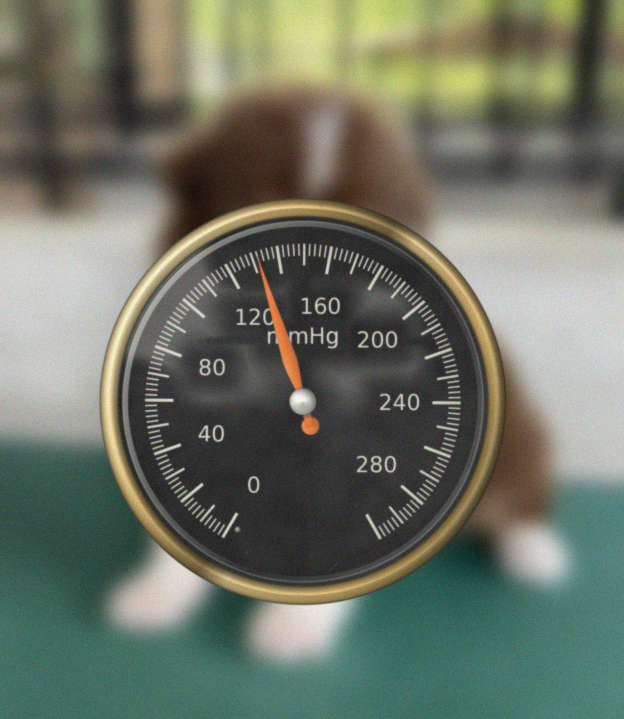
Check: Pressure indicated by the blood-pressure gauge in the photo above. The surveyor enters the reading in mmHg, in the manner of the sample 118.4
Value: 132
